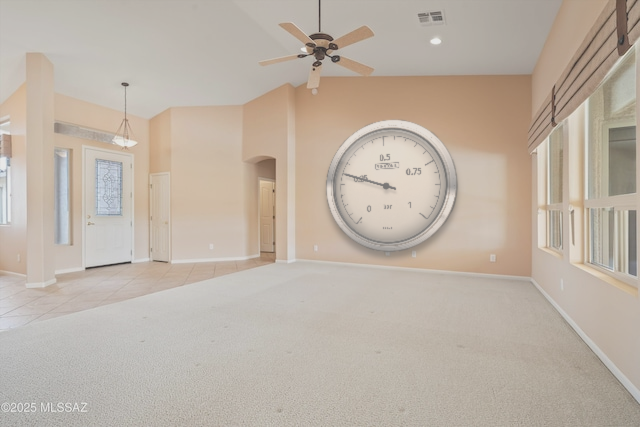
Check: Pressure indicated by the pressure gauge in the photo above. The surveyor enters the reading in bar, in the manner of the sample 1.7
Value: 0.25
